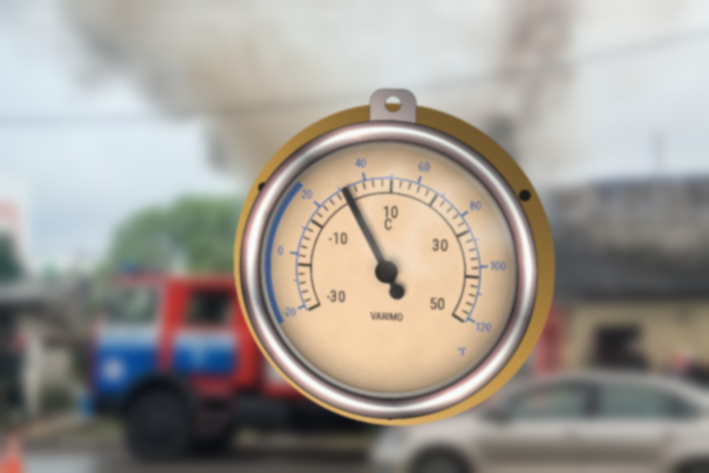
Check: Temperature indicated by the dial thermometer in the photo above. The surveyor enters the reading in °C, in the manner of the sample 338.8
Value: 0
